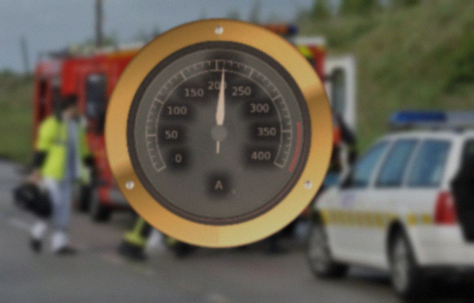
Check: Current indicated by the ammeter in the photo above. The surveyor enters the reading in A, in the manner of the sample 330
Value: 210
